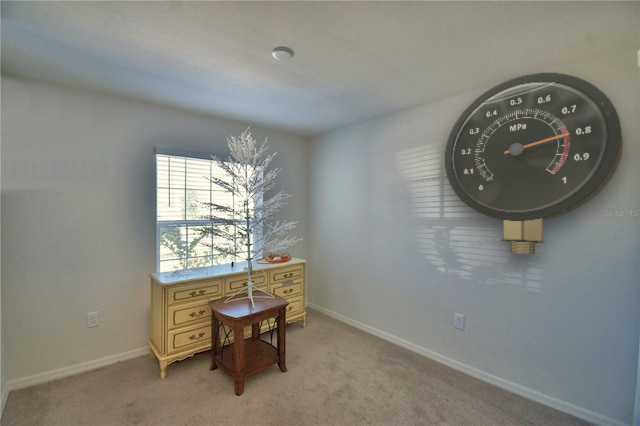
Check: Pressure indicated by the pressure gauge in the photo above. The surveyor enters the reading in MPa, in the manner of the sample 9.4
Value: 0.8
